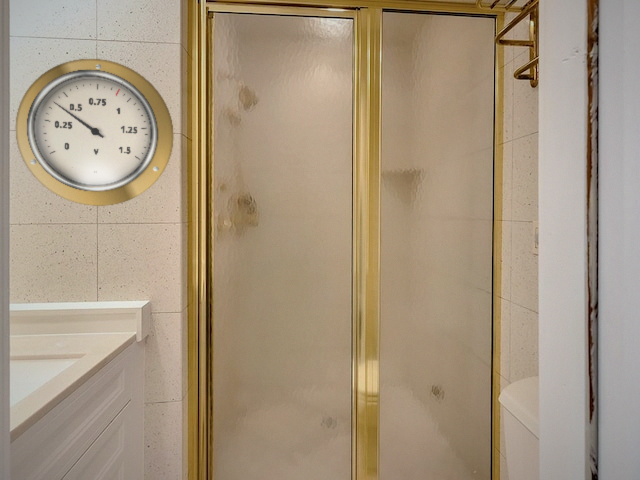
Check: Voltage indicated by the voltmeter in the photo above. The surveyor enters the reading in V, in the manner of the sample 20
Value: 0.4
